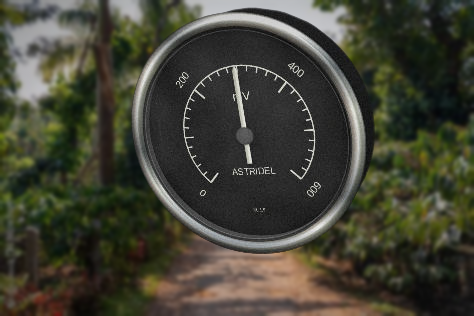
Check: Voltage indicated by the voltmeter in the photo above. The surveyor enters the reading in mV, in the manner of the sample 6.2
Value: 300
